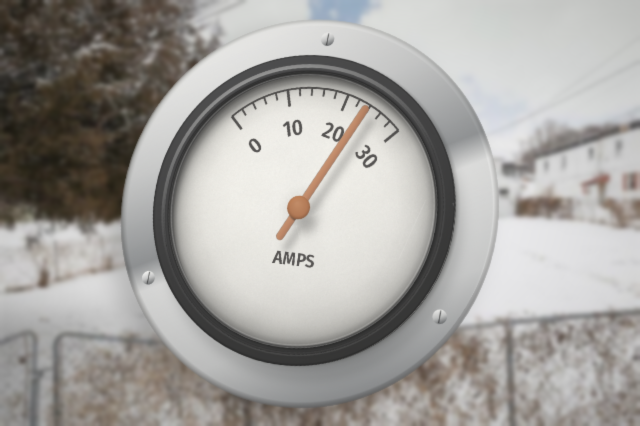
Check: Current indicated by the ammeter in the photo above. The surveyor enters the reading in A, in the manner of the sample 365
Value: 24
